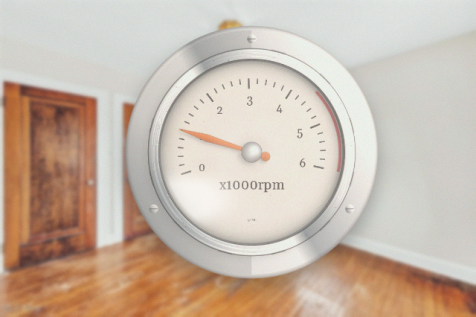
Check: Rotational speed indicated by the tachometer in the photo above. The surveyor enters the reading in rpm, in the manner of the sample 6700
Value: 1000
